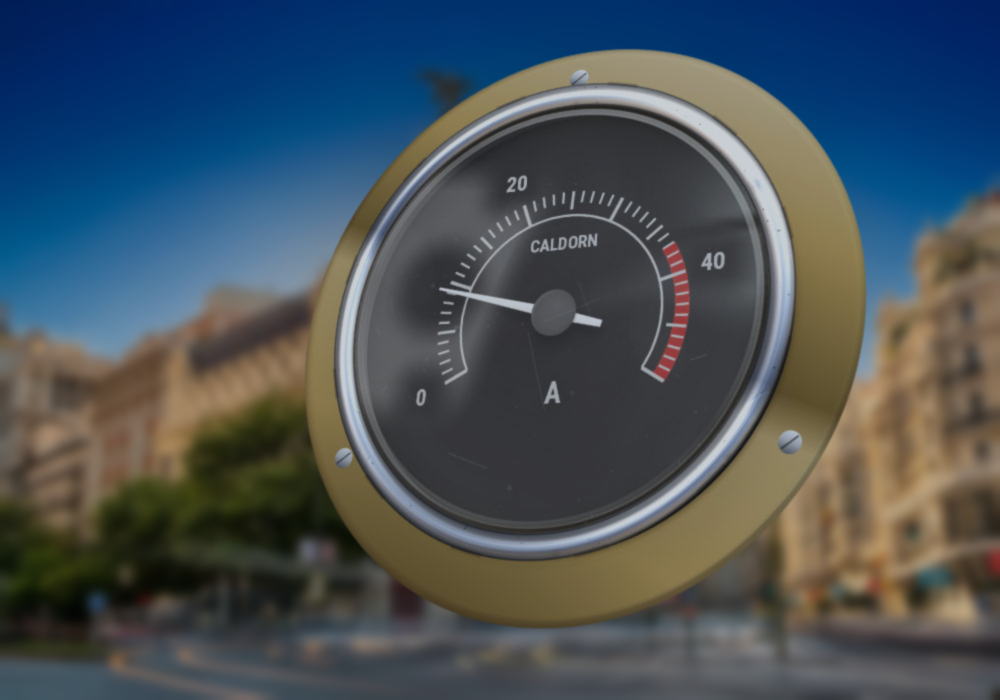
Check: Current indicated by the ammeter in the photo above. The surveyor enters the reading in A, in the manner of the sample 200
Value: 9
